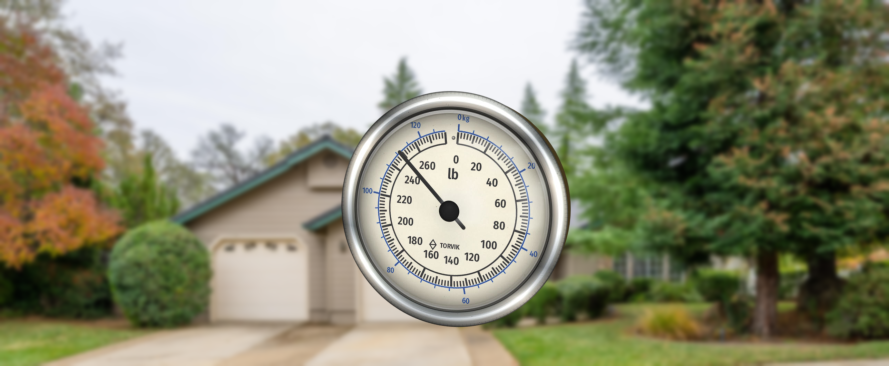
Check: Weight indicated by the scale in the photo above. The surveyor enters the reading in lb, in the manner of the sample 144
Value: 250
